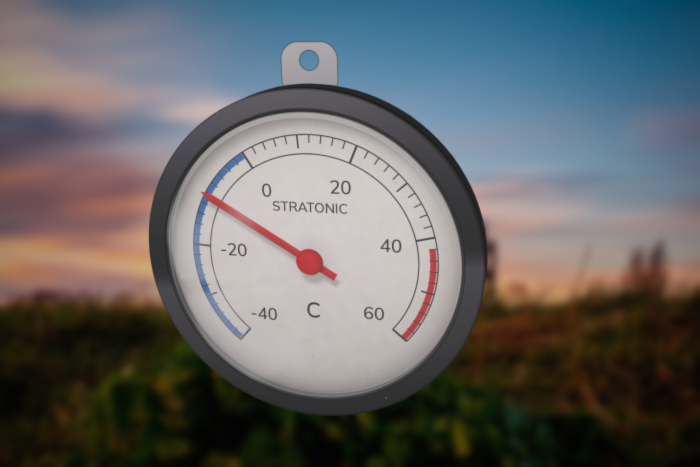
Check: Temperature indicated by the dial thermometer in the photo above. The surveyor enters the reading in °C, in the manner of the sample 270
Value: -10
